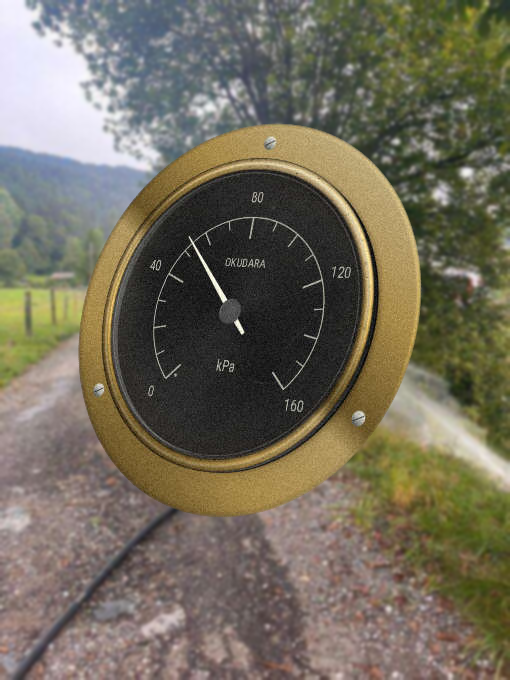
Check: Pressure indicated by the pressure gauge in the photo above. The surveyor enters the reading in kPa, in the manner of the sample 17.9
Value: 55
